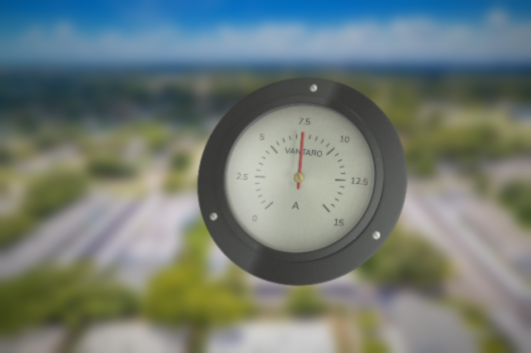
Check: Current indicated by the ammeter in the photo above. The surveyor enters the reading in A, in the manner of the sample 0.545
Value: 7.5
